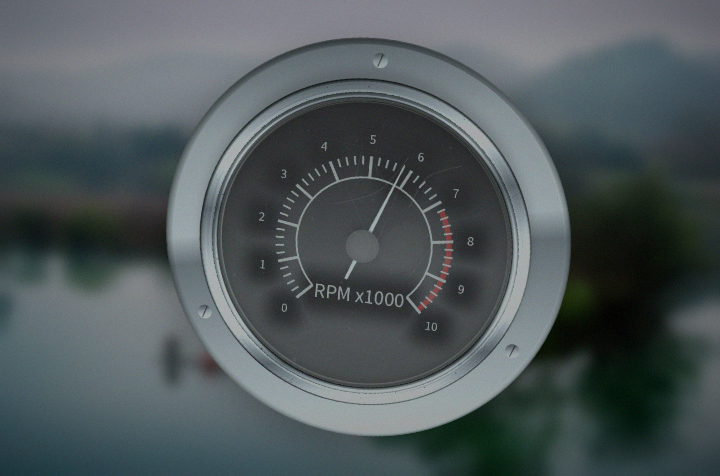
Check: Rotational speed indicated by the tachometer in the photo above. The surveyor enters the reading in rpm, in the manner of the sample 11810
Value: 5800
